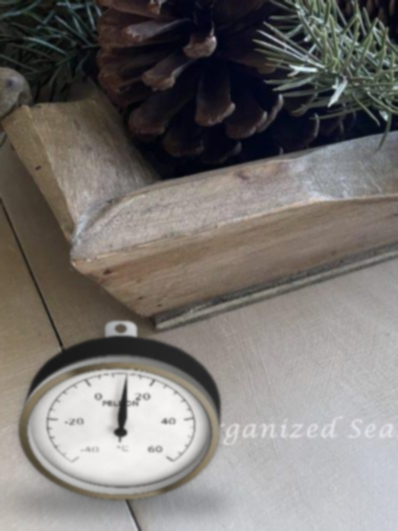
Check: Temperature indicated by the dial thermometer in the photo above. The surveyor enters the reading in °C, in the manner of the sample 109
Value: 12
